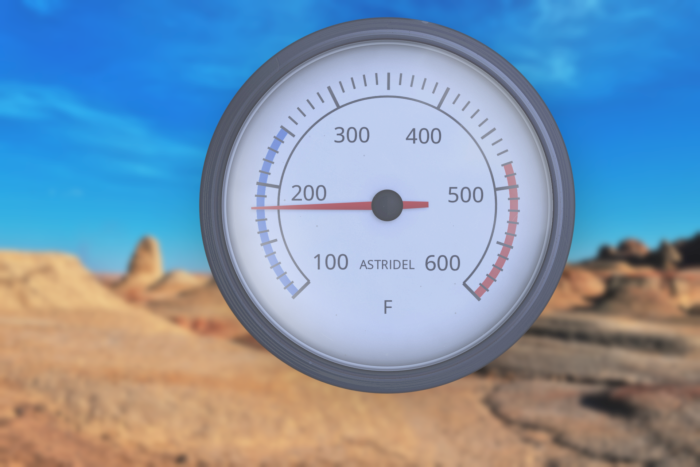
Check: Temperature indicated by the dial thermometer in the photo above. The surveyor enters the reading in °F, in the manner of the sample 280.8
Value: 180
